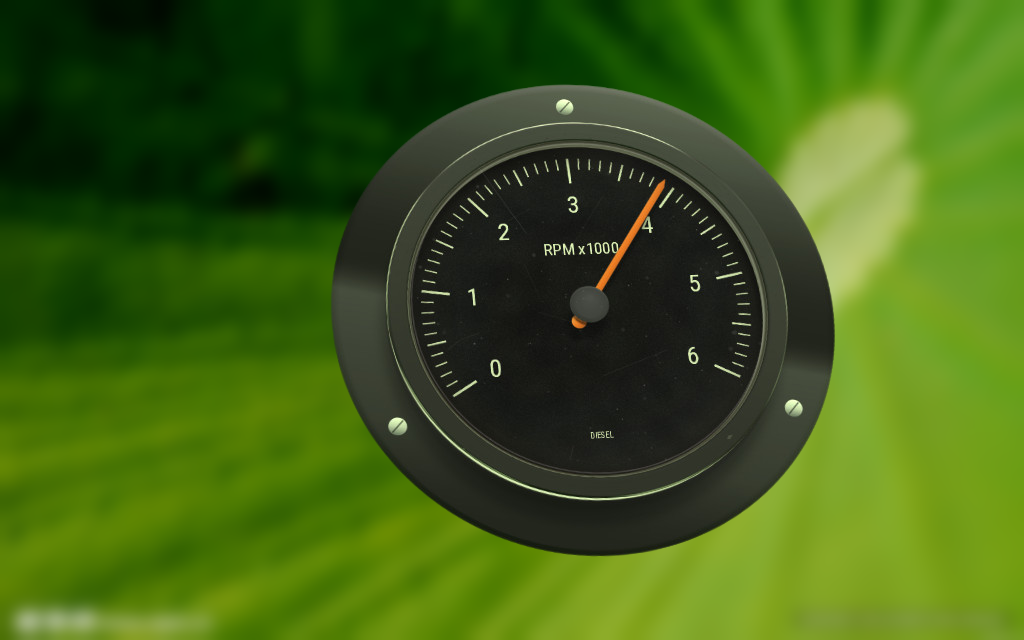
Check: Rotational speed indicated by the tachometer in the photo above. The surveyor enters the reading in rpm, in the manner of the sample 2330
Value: 3900
